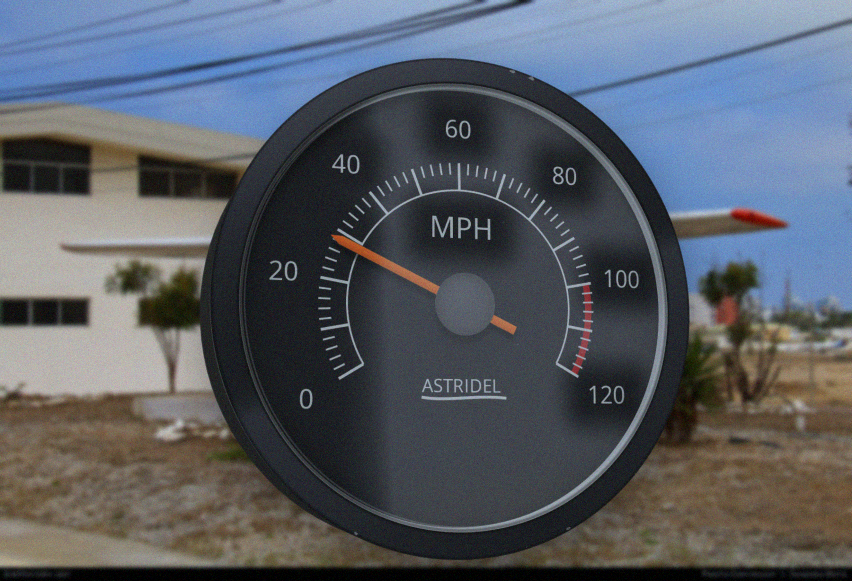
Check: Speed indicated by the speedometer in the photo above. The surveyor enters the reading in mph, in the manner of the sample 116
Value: 28
